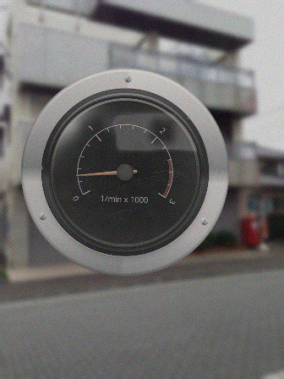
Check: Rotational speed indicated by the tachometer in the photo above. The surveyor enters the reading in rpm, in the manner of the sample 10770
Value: 300
